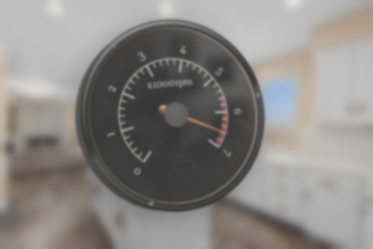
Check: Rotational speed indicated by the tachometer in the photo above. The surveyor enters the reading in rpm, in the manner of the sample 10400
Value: 6600
